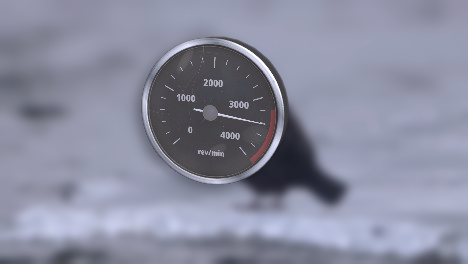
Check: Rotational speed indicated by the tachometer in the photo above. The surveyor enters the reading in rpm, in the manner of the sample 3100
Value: 3400
